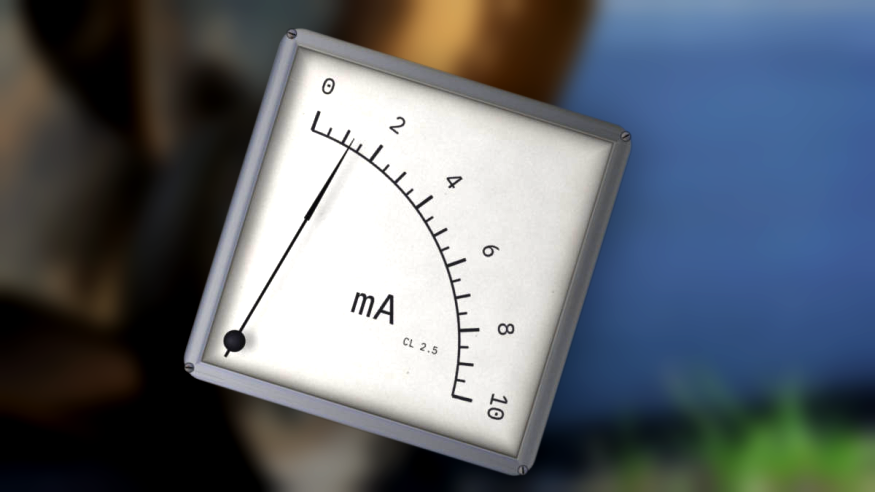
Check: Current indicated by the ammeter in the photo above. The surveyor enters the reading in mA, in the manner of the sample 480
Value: 1.25
